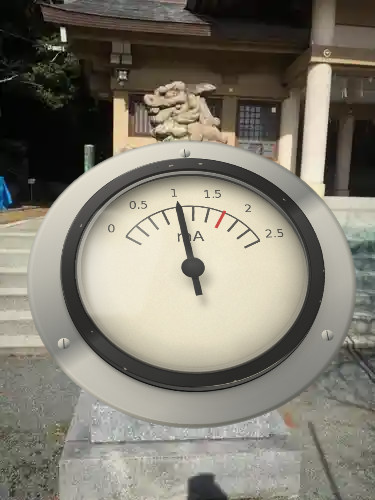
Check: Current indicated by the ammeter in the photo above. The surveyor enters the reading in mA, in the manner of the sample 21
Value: 1
